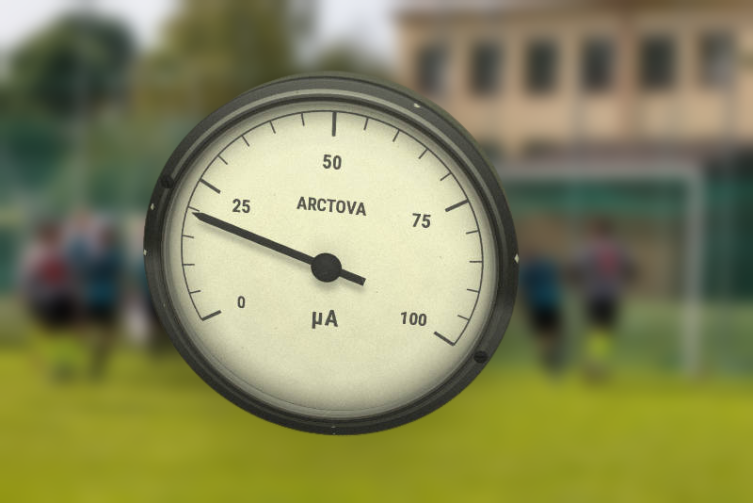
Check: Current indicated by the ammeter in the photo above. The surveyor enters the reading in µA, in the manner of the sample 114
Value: 20
